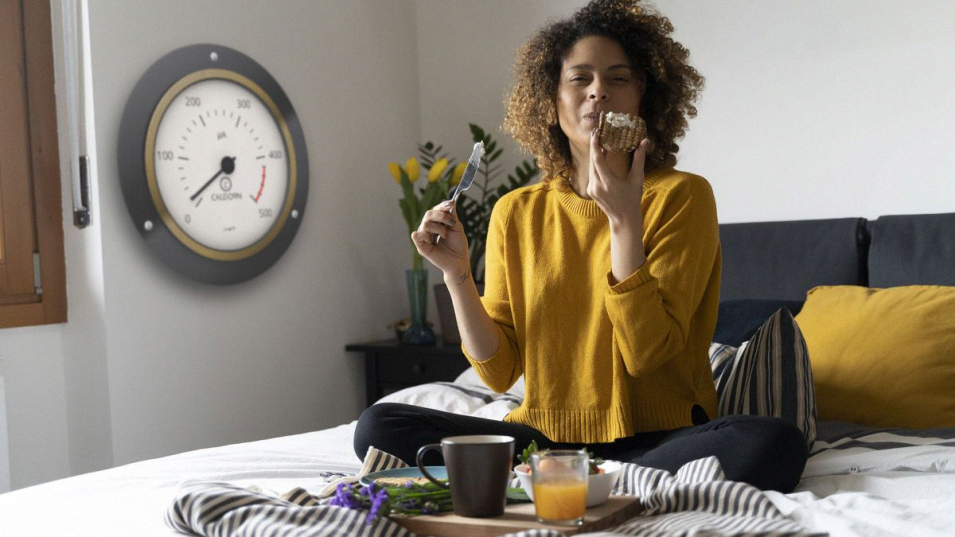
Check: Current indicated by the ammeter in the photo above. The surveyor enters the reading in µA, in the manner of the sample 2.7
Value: 20
